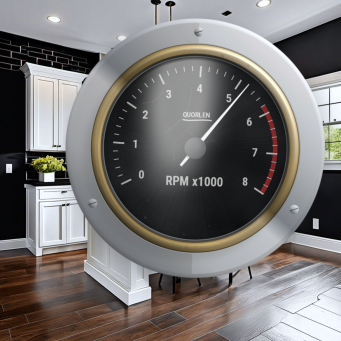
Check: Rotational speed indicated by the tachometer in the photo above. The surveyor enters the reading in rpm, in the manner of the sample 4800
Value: 5200
